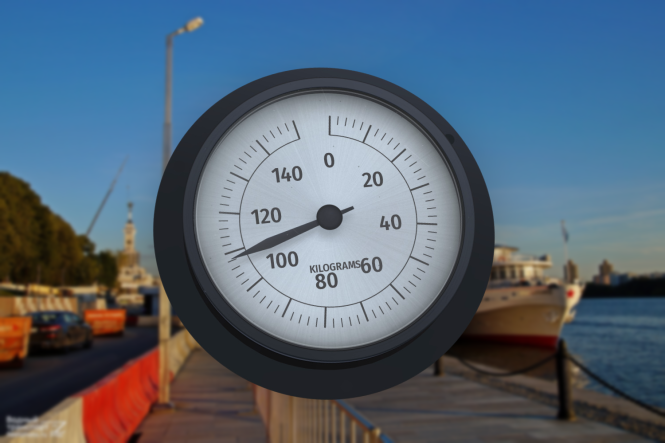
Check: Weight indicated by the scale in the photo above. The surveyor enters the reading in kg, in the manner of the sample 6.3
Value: 108
